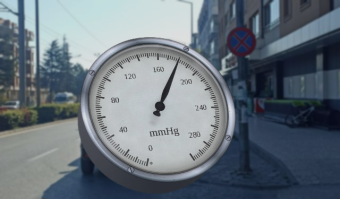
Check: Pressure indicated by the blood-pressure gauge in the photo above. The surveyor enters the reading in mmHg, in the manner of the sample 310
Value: 180
